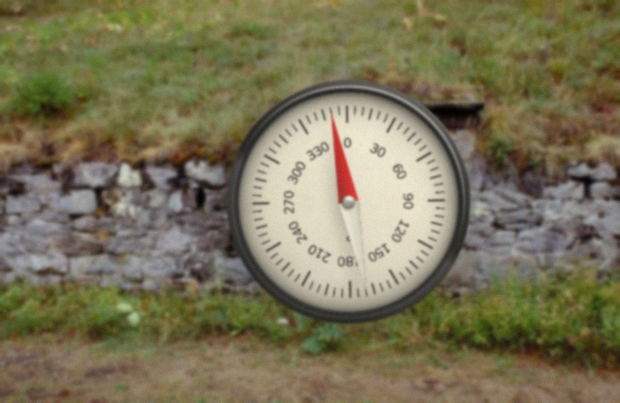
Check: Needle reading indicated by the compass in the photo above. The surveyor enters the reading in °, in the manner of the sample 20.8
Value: 350
